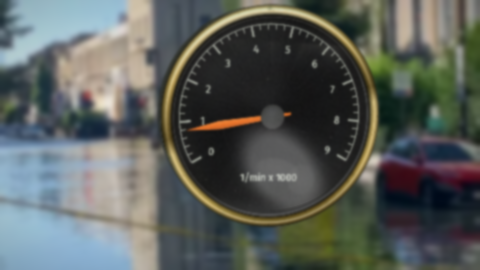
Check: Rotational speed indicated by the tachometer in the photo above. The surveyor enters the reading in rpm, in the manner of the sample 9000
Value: 800
